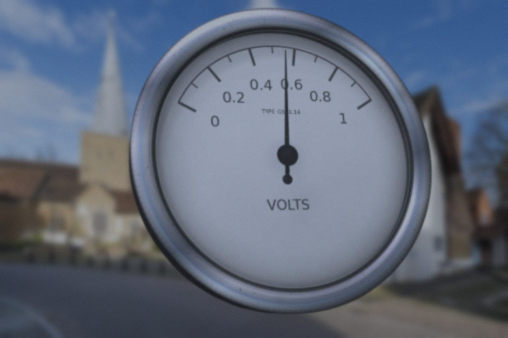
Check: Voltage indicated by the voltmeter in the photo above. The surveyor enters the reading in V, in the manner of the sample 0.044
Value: 0.55
